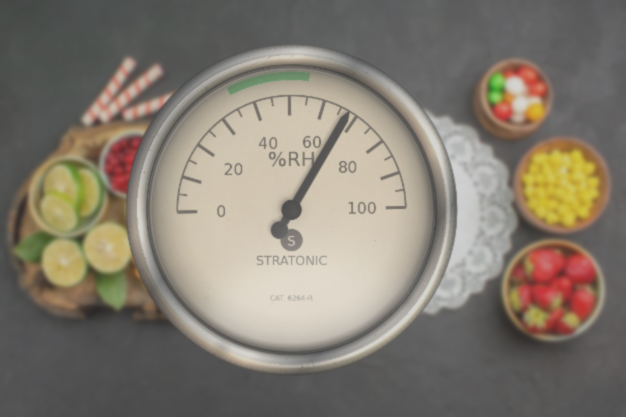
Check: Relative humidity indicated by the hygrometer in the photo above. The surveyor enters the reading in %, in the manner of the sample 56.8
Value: 67.5
